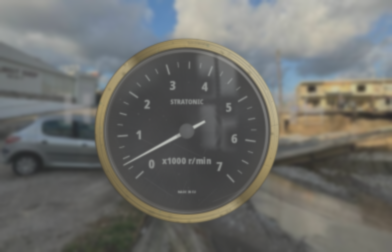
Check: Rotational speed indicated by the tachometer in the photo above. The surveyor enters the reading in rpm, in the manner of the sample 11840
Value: 375
